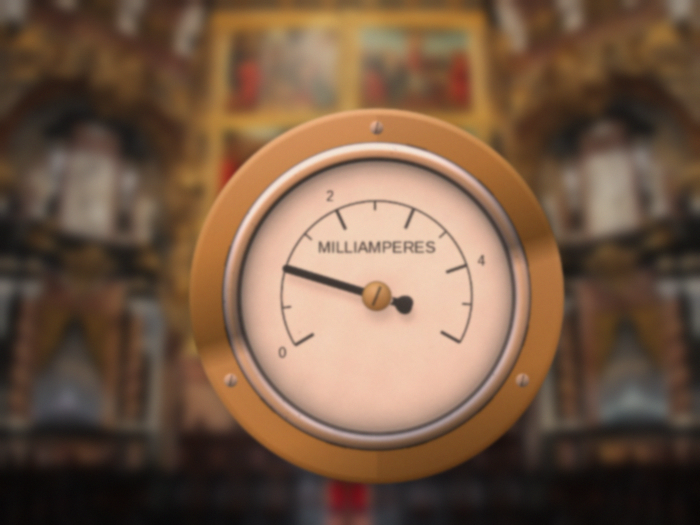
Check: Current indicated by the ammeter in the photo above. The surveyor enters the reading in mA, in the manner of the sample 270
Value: 1
